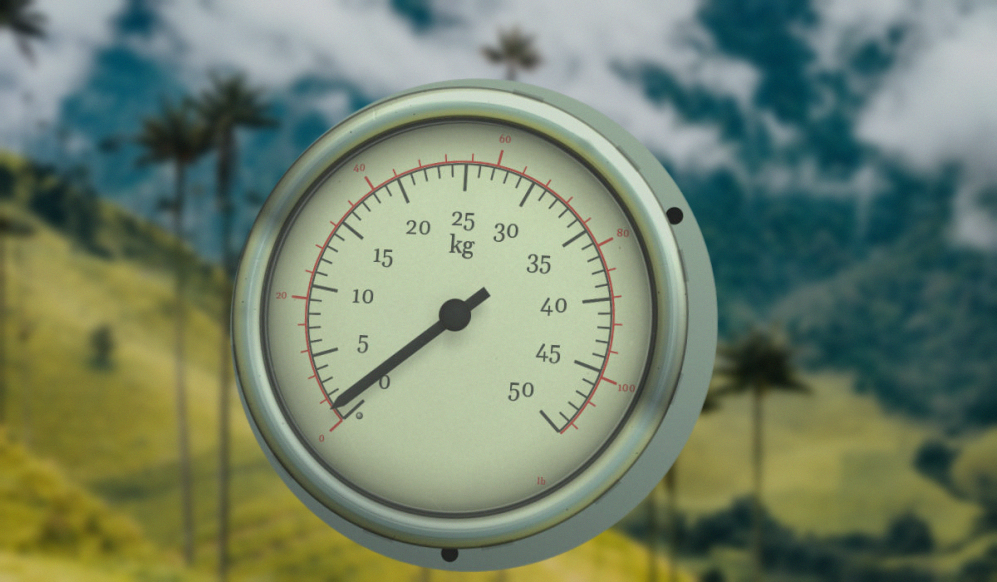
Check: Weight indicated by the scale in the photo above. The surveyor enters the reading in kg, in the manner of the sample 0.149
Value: 1
